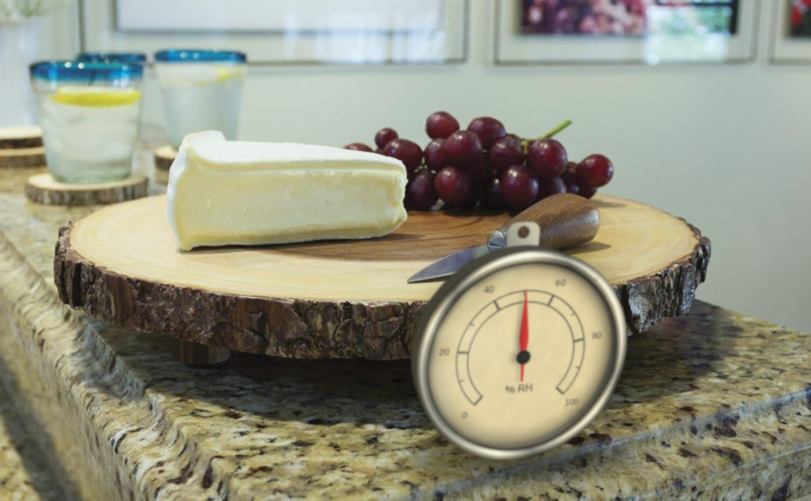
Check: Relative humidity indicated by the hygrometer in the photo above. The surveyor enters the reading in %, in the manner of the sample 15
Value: 50
